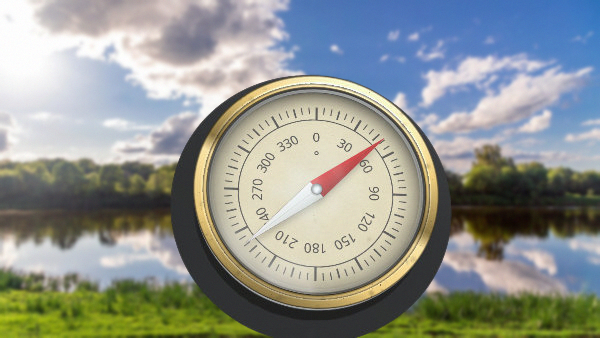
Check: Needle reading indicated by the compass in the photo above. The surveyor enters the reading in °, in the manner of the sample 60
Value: 50
